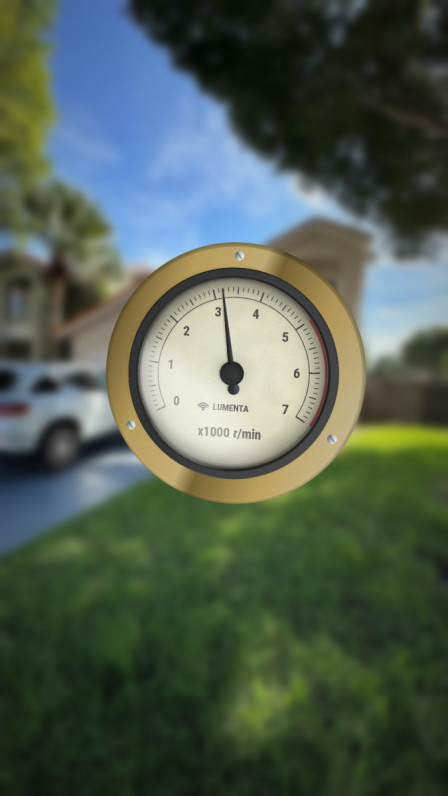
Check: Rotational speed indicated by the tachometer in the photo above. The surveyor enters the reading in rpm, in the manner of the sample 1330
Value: 3200
